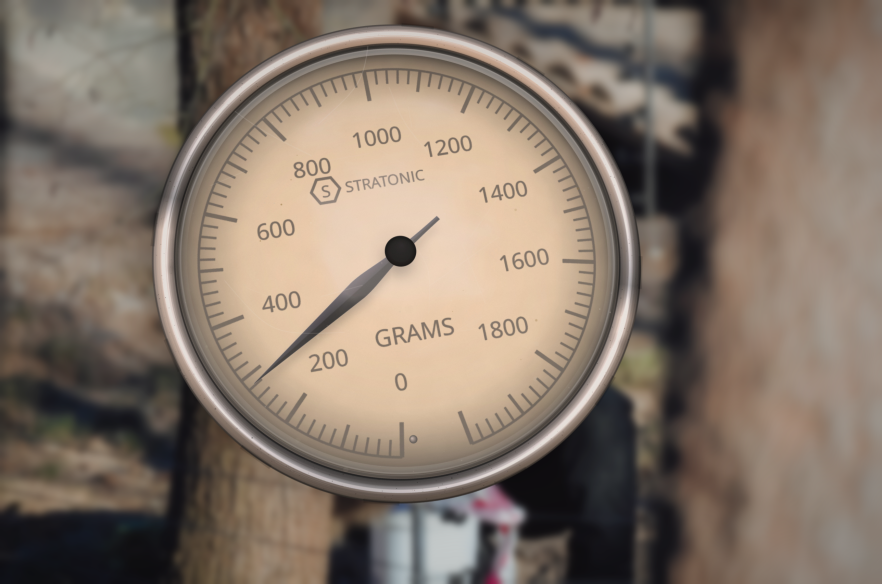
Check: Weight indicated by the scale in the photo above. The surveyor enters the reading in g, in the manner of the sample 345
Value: 280
